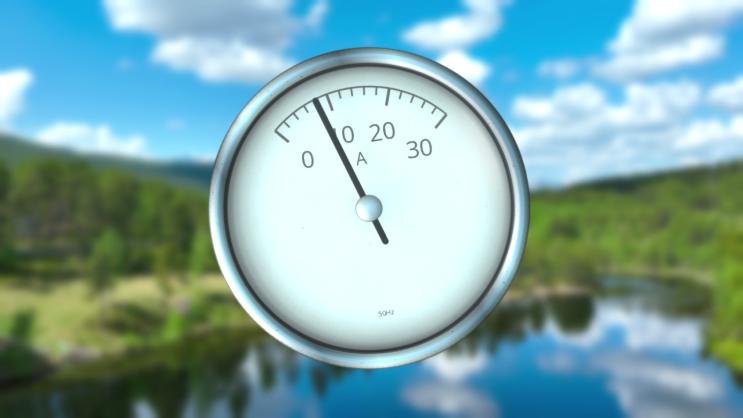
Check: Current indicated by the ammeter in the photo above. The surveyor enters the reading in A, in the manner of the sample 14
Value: 8
